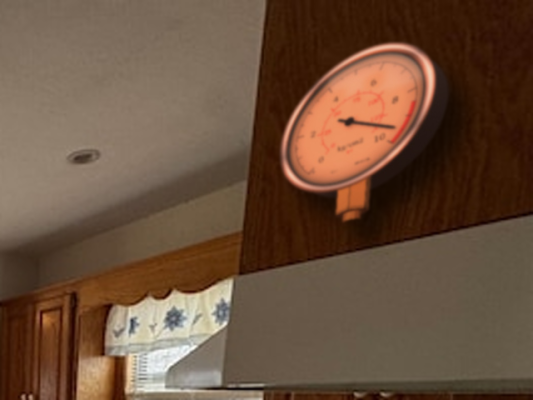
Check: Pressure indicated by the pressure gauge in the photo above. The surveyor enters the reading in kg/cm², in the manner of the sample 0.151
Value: 9.5
